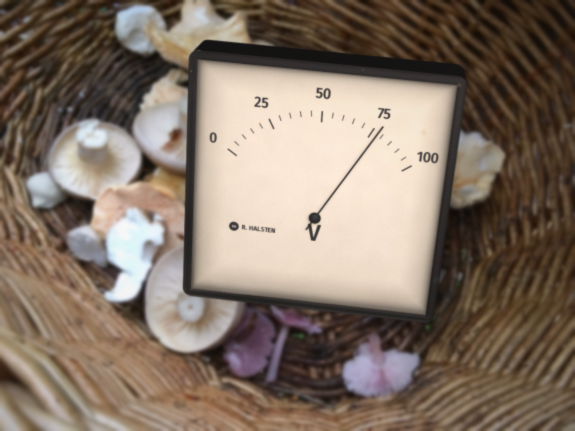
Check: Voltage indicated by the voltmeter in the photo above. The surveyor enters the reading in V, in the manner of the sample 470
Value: 77.5
